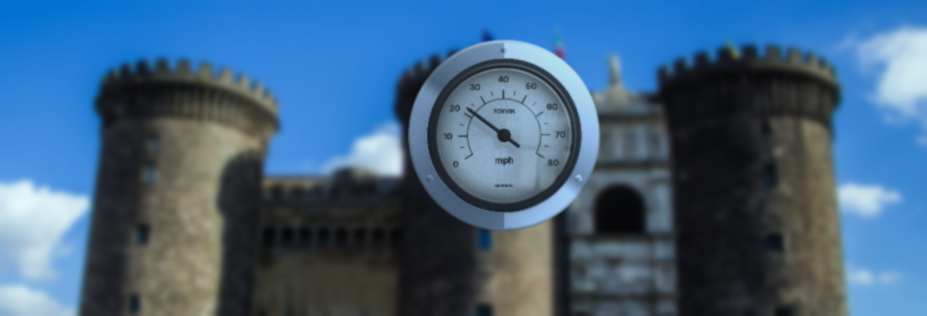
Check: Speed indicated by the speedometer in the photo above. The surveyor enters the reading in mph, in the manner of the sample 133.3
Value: 22.5
